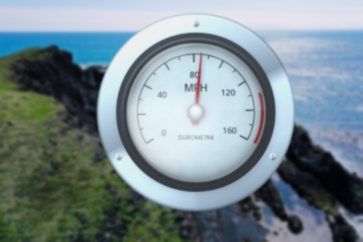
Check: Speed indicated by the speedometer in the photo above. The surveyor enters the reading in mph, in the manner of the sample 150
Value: 85
